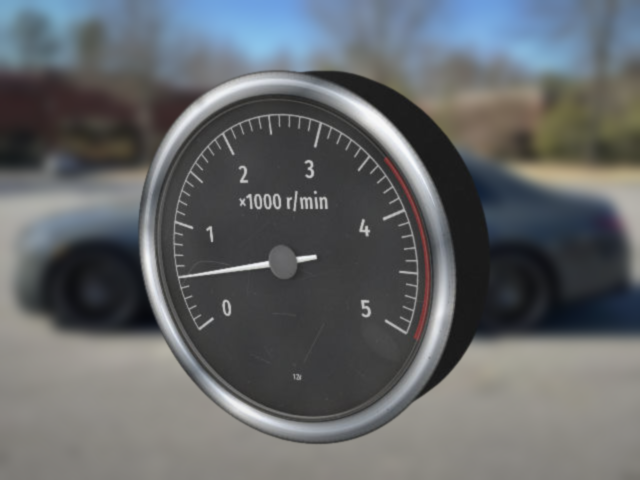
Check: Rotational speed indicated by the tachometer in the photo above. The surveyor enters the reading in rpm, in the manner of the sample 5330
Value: 500
